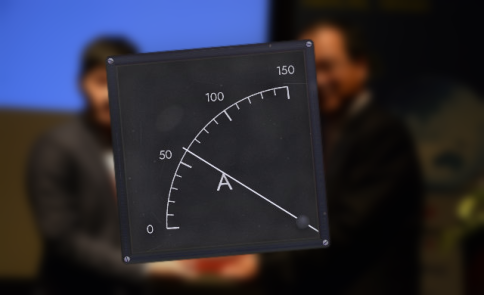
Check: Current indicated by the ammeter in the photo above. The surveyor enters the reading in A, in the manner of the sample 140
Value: 60
